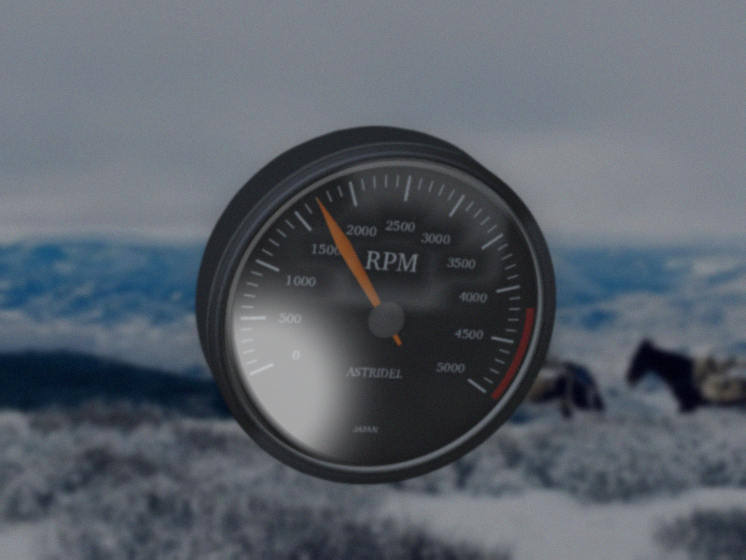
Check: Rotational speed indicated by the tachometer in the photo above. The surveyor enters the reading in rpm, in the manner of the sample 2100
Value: 1700
